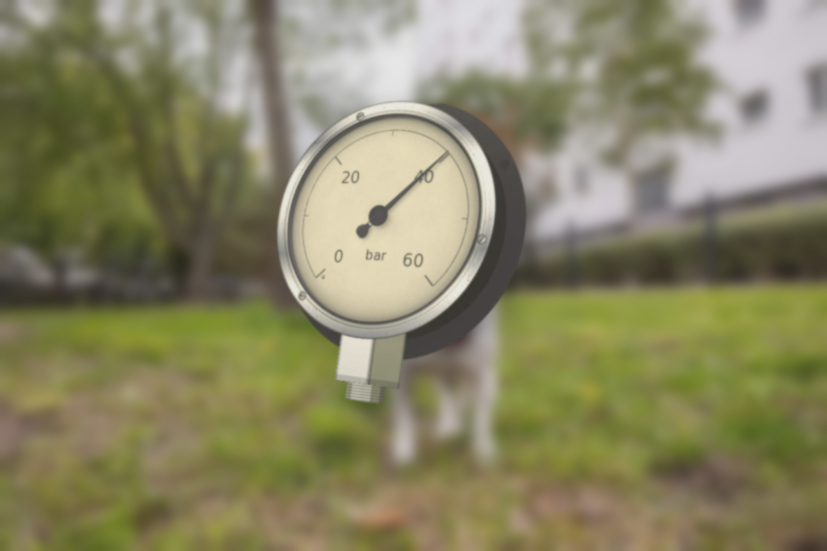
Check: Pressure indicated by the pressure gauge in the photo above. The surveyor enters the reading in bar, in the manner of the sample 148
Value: 40
